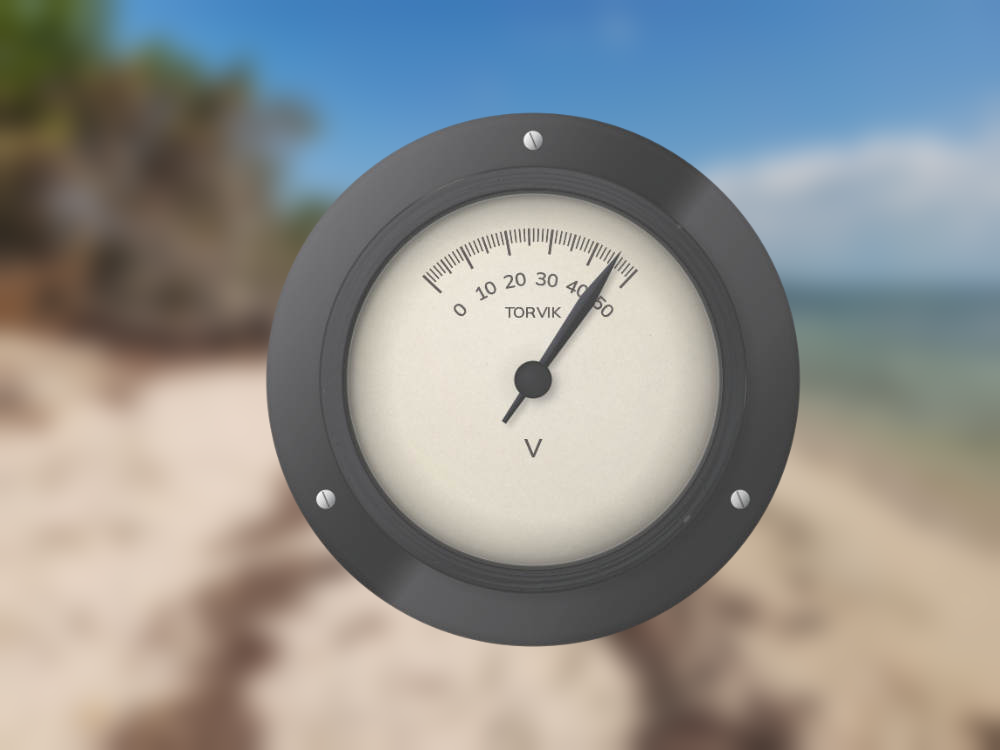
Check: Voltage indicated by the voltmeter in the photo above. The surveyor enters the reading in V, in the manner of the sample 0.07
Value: 45
